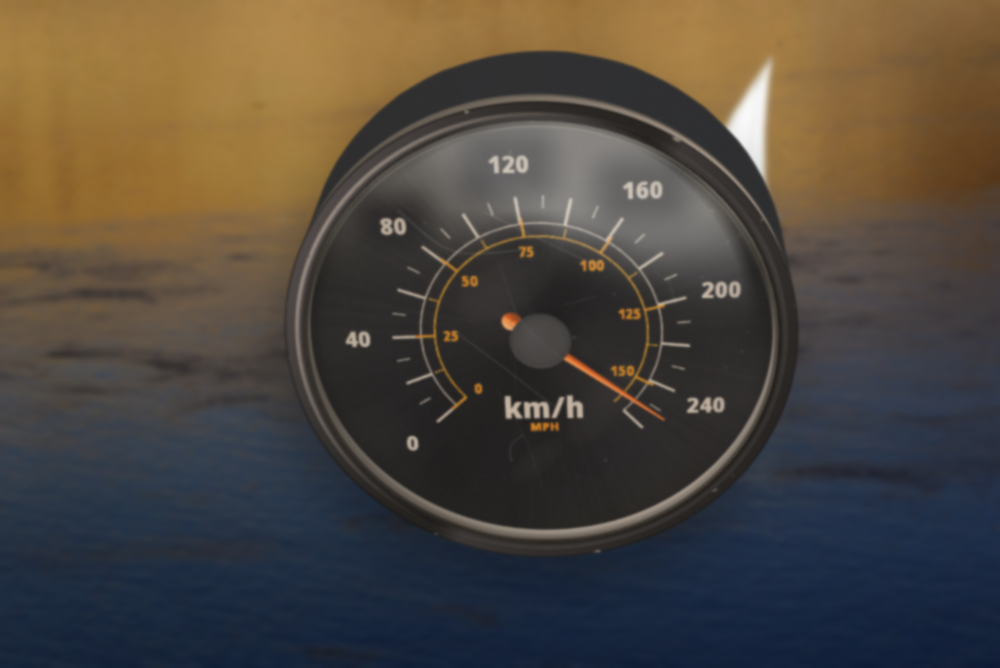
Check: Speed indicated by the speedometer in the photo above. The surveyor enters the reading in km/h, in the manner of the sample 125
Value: 250
